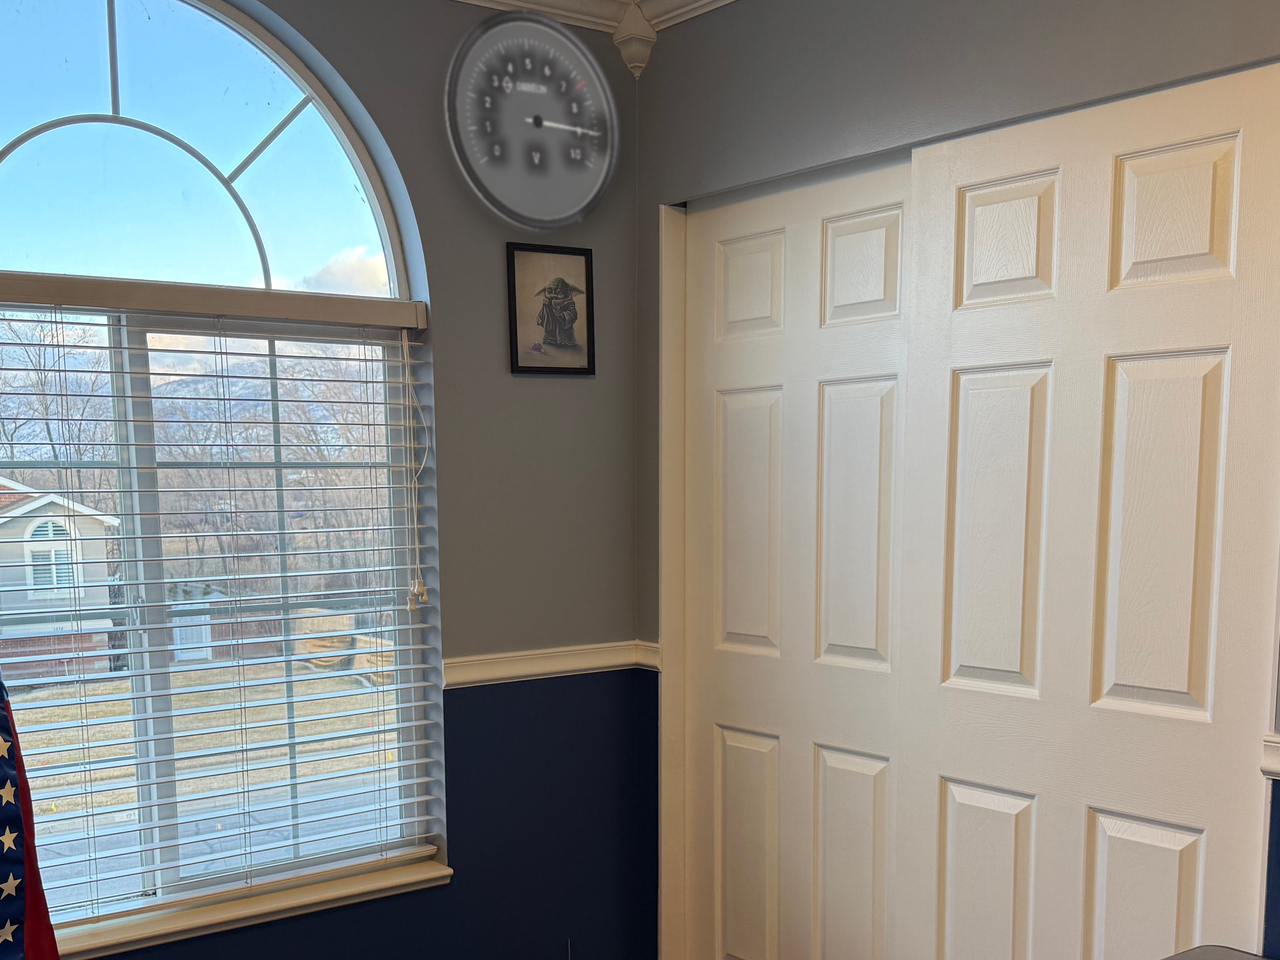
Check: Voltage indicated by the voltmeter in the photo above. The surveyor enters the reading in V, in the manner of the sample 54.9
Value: 9
